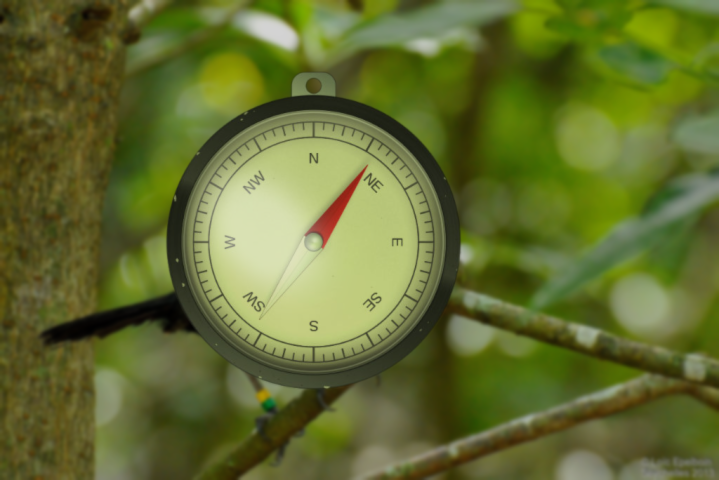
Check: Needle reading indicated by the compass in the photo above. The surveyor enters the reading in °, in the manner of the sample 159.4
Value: 35
